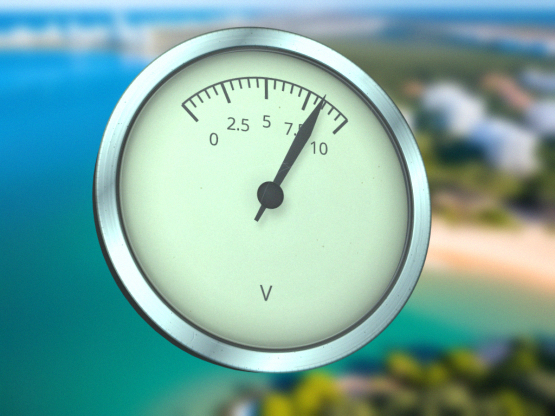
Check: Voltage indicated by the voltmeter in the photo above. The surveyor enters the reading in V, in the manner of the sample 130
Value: 8.25
